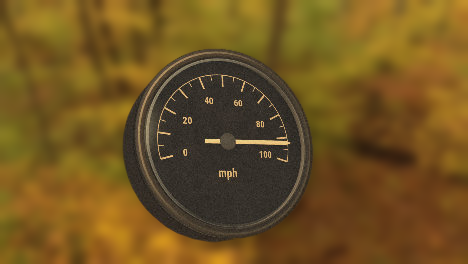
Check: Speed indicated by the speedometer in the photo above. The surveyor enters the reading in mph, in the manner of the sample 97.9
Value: 92.5
